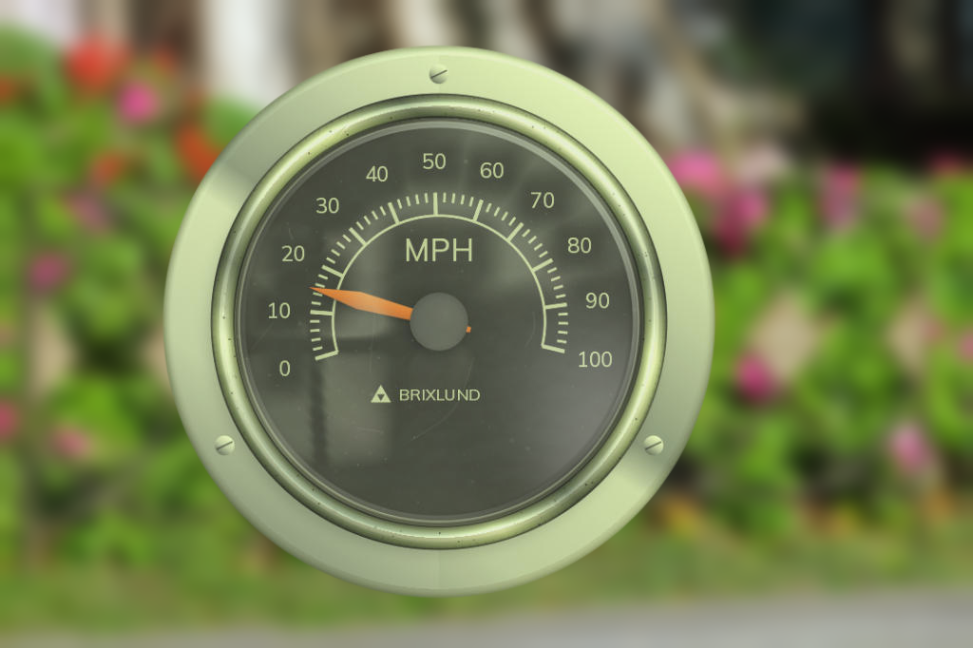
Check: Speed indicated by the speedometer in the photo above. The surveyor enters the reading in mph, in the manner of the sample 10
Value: 15
